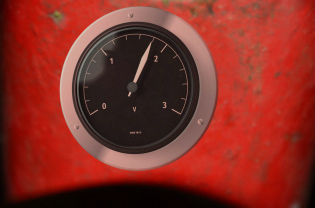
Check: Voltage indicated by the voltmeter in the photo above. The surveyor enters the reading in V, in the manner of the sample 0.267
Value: 1.8
